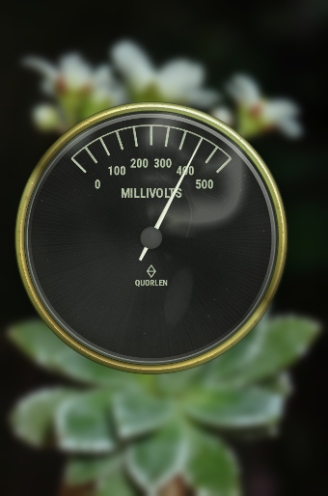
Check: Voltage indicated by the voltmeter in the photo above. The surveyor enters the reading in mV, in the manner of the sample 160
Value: 400
